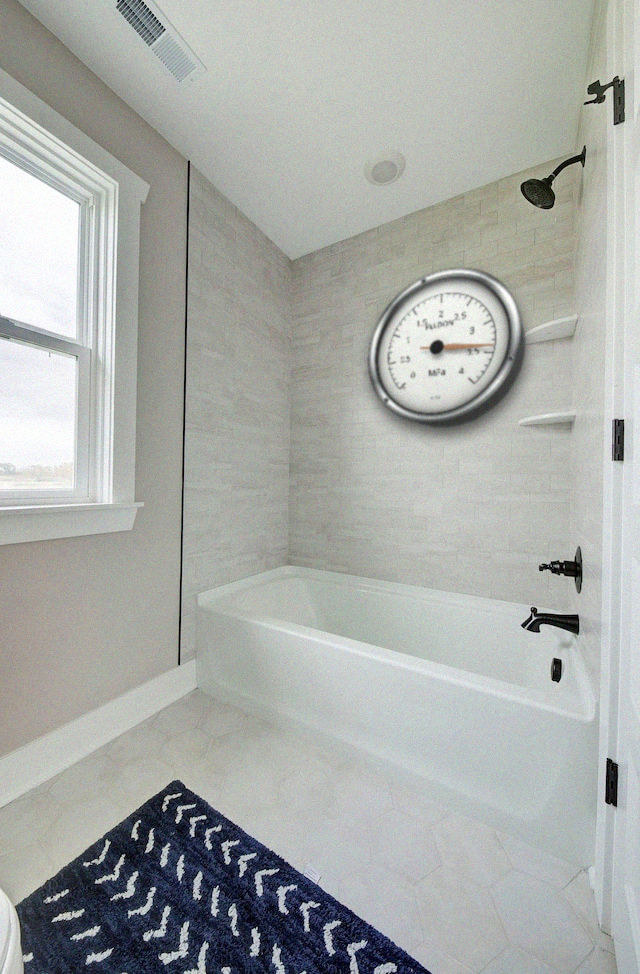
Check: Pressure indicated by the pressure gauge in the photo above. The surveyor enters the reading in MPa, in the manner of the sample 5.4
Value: 3.4
